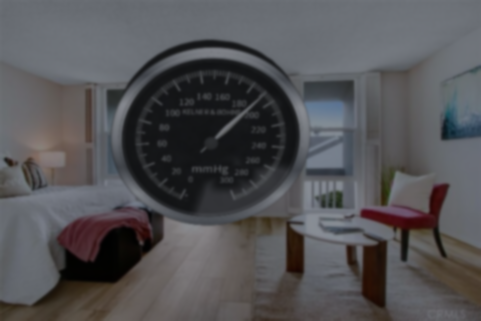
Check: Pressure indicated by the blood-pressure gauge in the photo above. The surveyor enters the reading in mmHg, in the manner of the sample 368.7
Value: 190
